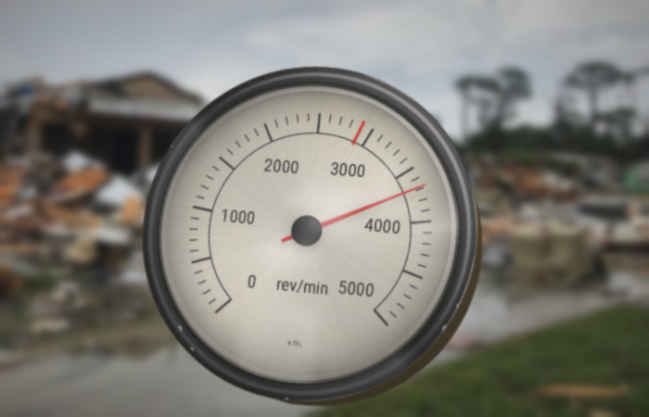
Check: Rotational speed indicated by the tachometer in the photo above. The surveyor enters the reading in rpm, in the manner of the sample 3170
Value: 3700
